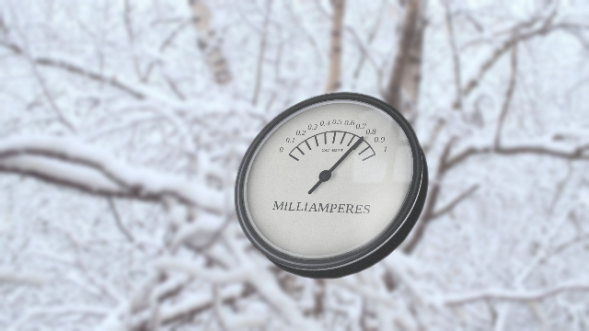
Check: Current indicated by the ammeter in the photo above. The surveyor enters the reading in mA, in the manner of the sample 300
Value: 0.8
